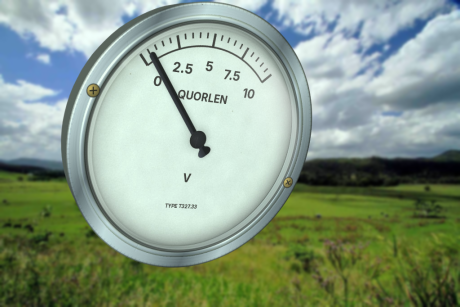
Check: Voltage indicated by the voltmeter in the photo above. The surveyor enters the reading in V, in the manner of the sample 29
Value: 0.5
